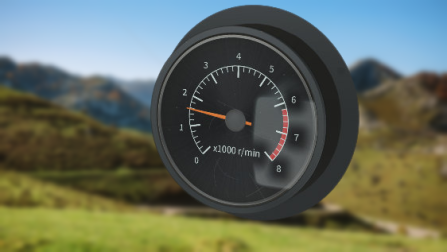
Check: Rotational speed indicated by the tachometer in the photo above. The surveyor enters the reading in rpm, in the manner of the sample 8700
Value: 1600
